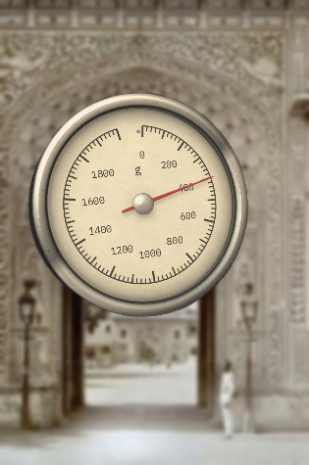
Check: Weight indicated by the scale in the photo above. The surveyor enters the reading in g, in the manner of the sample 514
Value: 400
